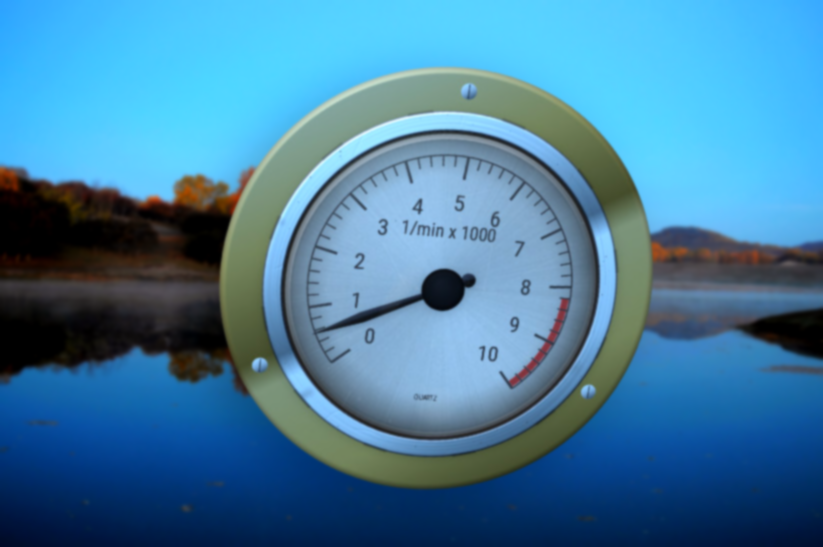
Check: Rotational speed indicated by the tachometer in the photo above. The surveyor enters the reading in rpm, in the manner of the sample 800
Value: 600
